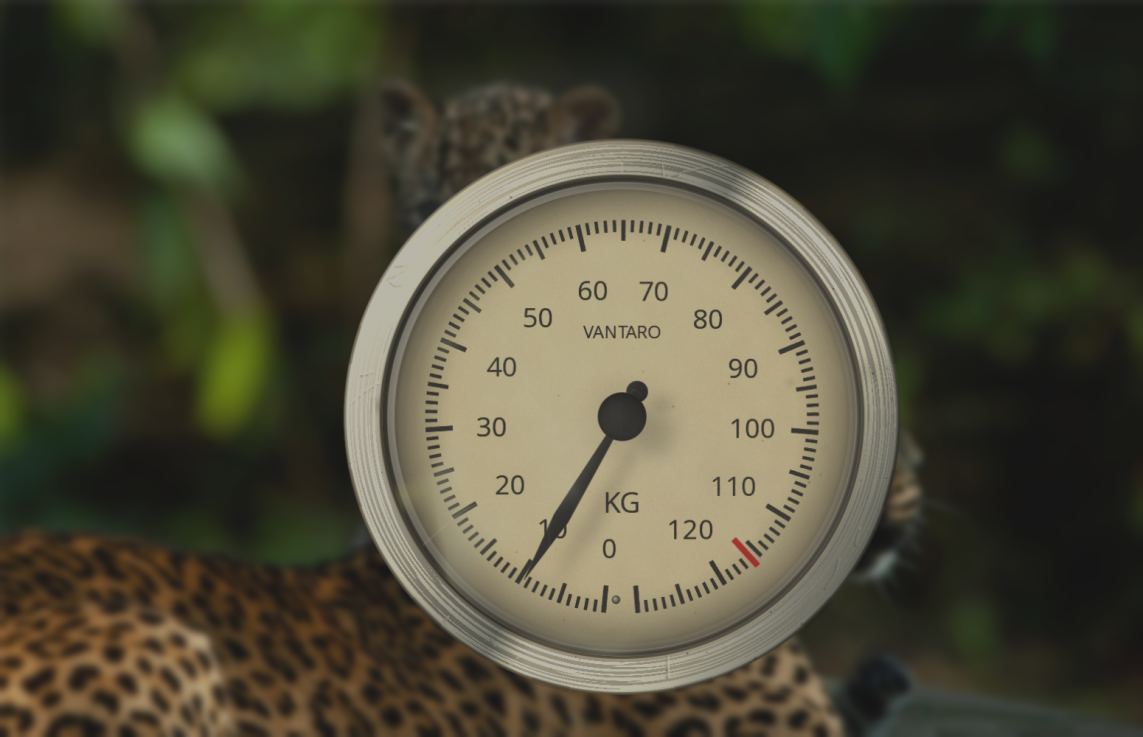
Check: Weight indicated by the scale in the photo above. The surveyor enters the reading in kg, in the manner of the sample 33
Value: 9.5
